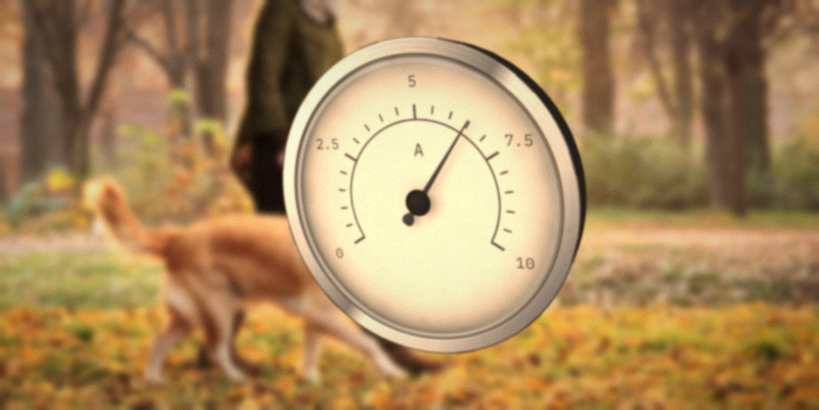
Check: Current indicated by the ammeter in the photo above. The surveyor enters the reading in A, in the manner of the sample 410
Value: 6.5
